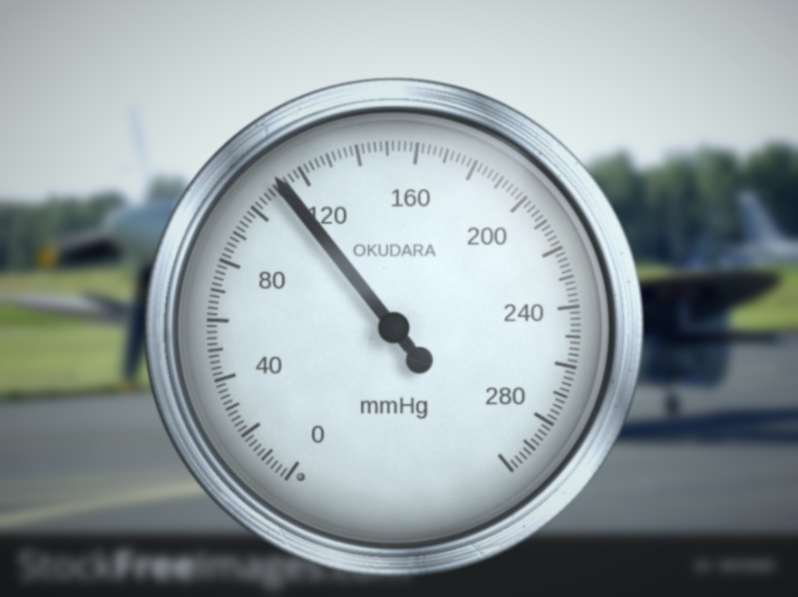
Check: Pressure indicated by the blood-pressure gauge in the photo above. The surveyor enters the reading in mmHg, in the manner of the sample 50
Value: 112
